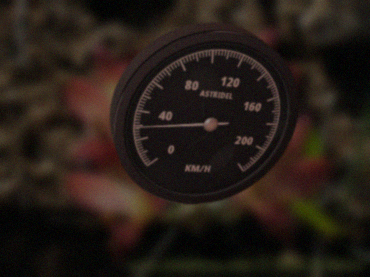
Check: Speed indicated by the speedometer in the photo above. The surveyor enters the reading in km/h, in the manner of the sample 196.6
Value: 30
